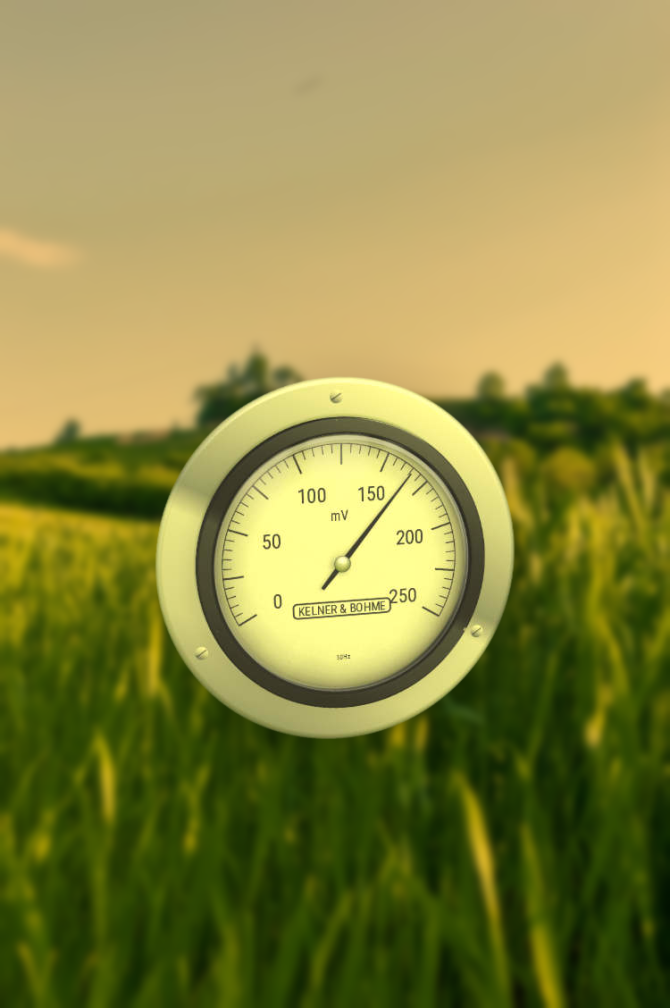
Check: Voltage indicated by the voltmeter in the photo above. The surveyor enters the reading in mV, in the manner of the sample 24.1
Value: 165
